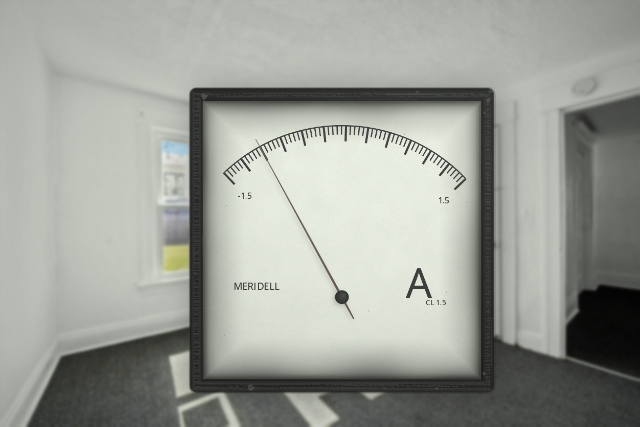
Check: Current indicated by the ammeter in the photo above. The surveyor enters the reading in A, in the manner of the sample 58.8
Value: -1
